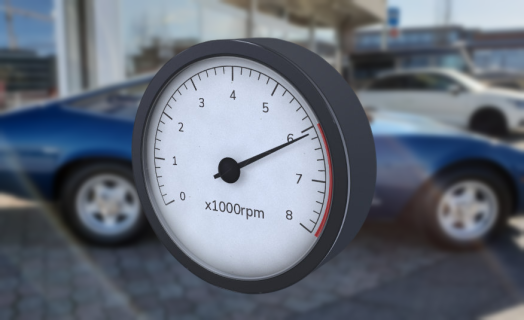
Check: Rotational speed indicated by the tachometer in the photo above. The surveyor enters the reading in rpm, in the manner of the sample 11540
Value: 6100
